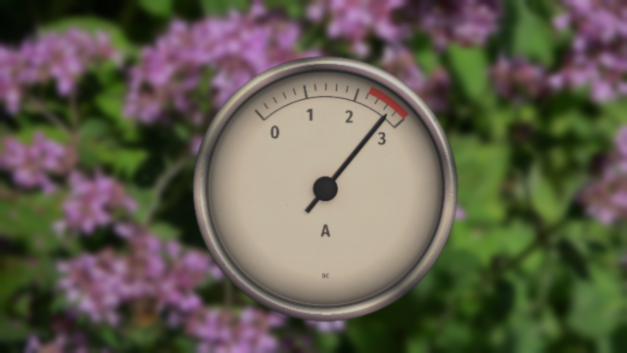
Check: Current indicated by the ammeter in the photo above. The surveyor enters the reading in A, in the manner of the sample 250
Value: 2.7
